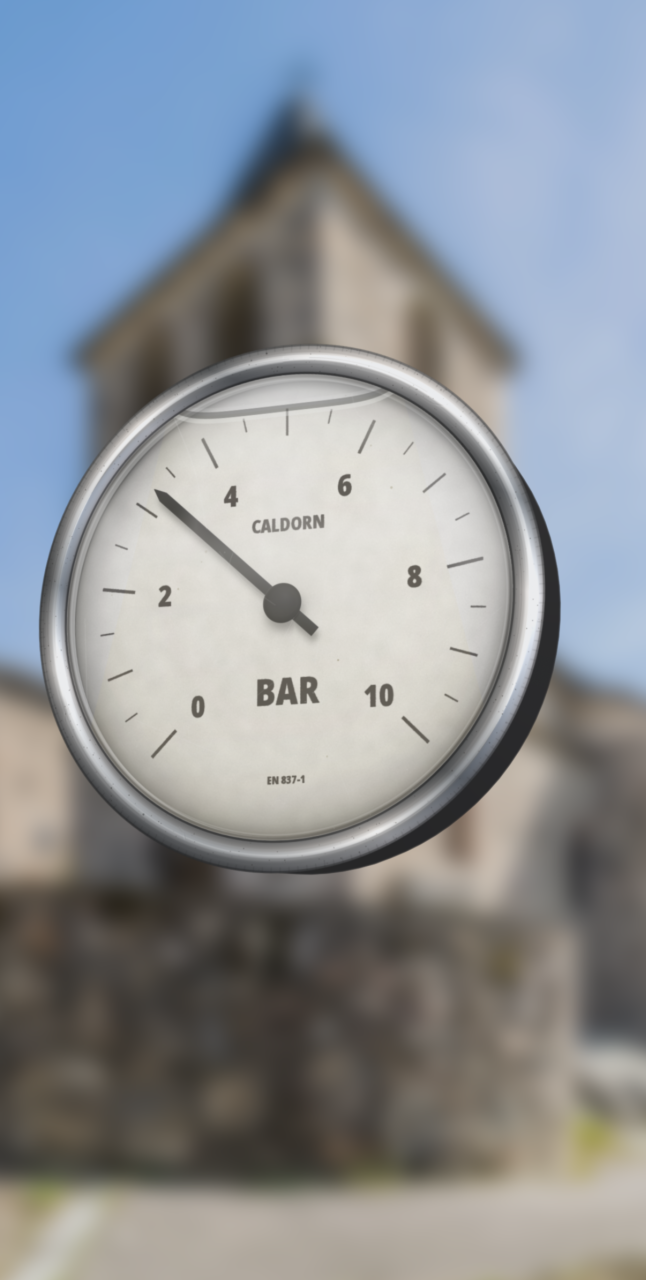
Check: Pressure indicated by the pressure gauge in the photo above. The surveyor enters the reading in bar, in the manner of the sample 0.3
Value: 3.25
